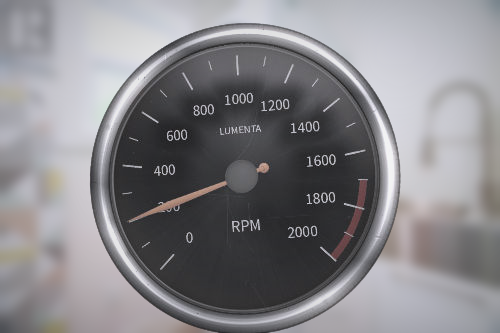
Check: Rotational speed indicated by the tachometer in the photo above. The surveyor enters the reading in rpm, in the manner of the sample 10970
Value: 200
